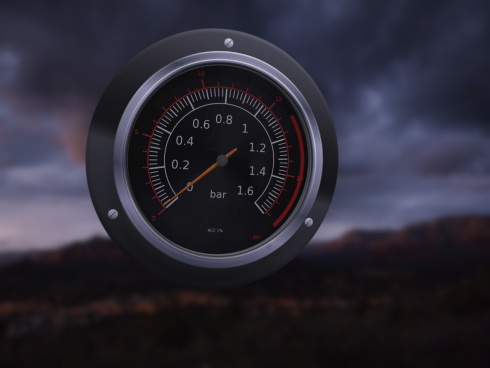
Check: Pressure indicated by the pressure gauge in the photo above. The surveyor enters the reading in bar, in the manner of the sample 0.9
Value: 0.02
